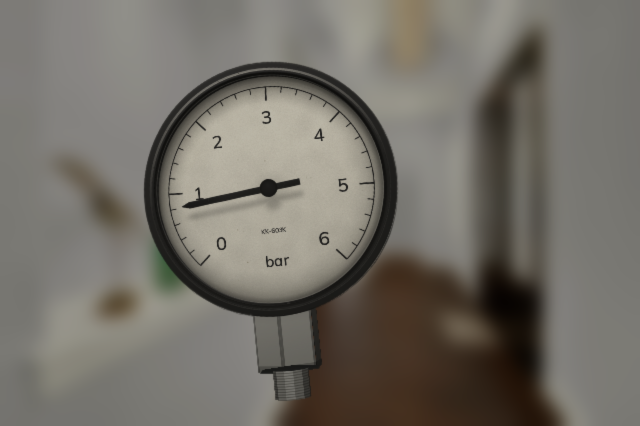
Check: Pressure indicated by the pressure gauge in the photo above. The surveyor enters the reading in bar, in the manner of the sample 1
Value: 0.8
